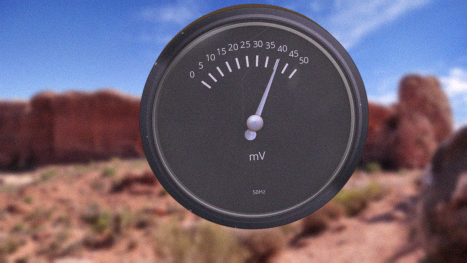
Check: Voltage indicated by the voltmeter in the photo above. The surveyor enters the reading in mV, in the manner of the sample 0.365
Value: 40
